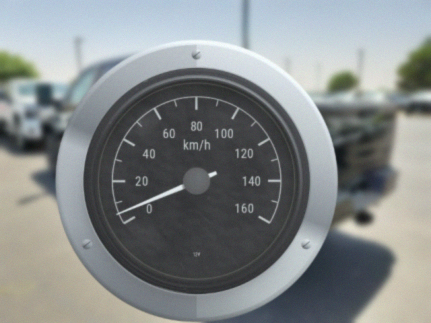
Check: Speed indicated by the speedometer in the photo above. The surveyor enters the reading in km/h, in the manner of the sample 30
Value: 5
